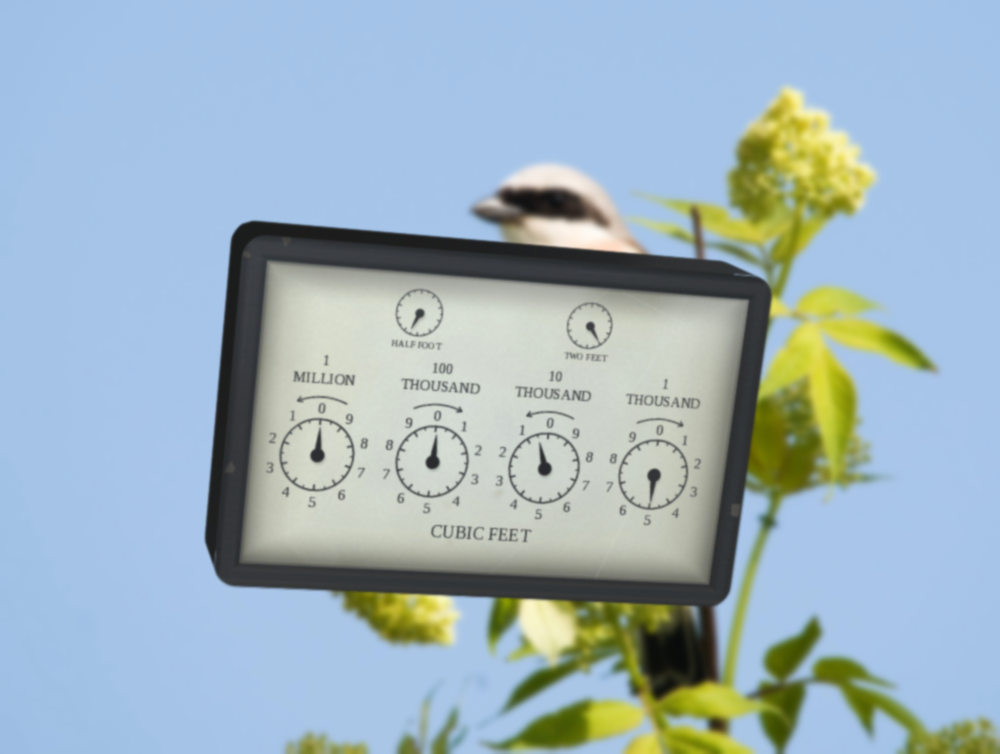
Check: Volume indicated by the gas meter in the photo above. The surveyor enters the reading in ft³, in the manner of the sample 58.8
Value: 500
